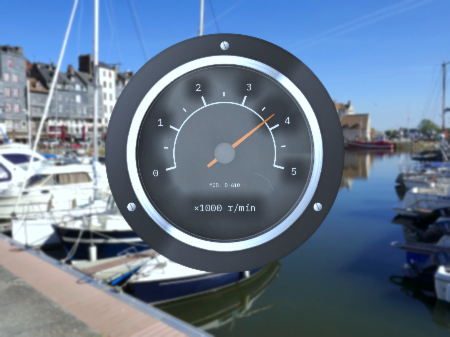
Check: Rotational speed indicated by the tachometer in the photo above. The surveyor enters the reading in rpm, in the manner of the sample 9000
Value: 3750
